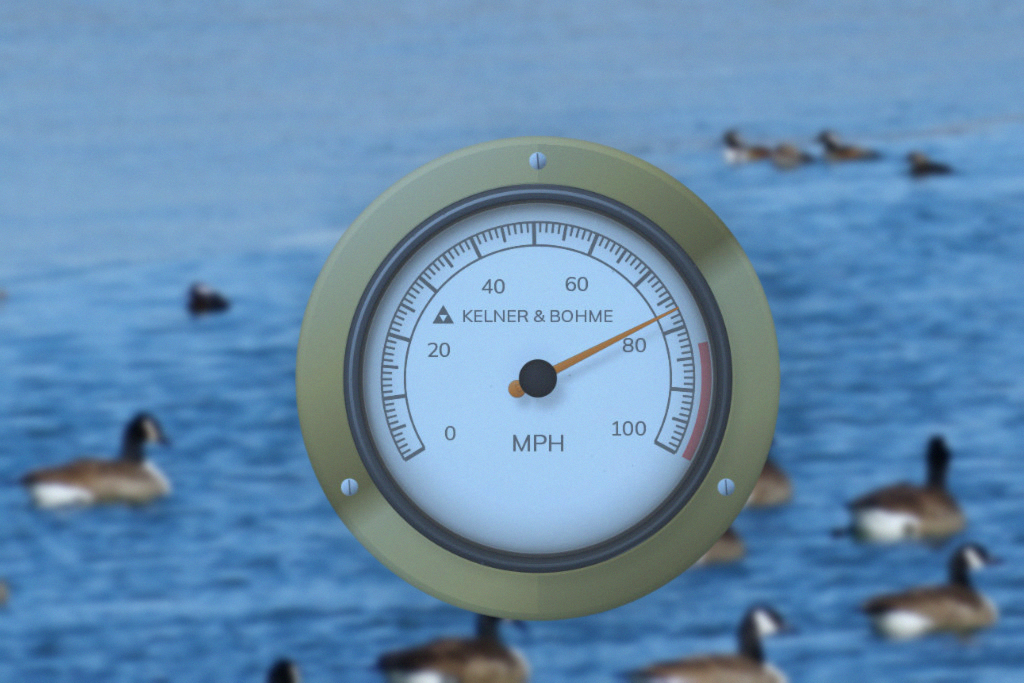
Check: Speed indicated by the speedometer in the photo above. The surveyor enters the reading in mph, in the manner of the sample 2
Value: 77
